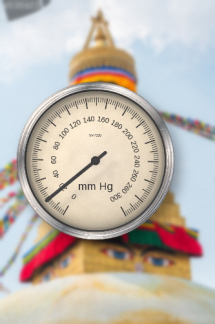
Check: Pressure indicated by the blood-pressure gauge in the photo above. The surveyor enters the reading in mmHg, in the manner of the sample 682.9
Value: 20
